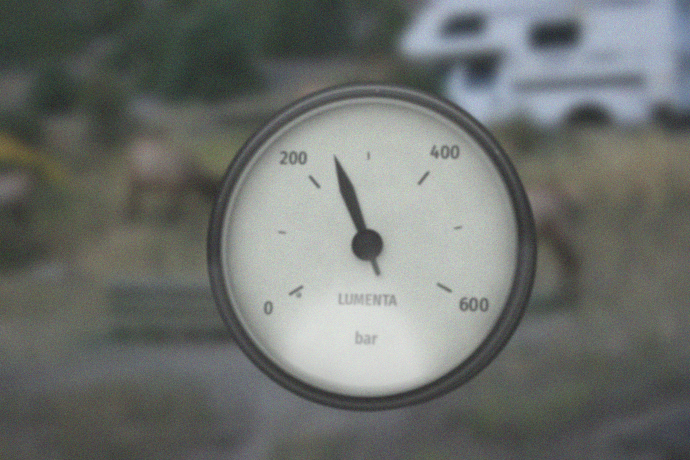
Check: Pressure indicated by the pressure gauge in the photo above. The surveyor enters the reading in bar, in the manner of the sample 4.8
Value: 250
